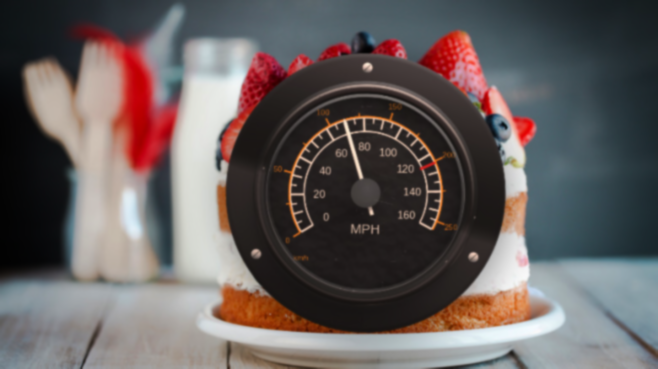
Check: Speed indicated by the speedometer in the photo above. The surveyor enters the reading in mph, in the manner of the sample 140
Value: 70
